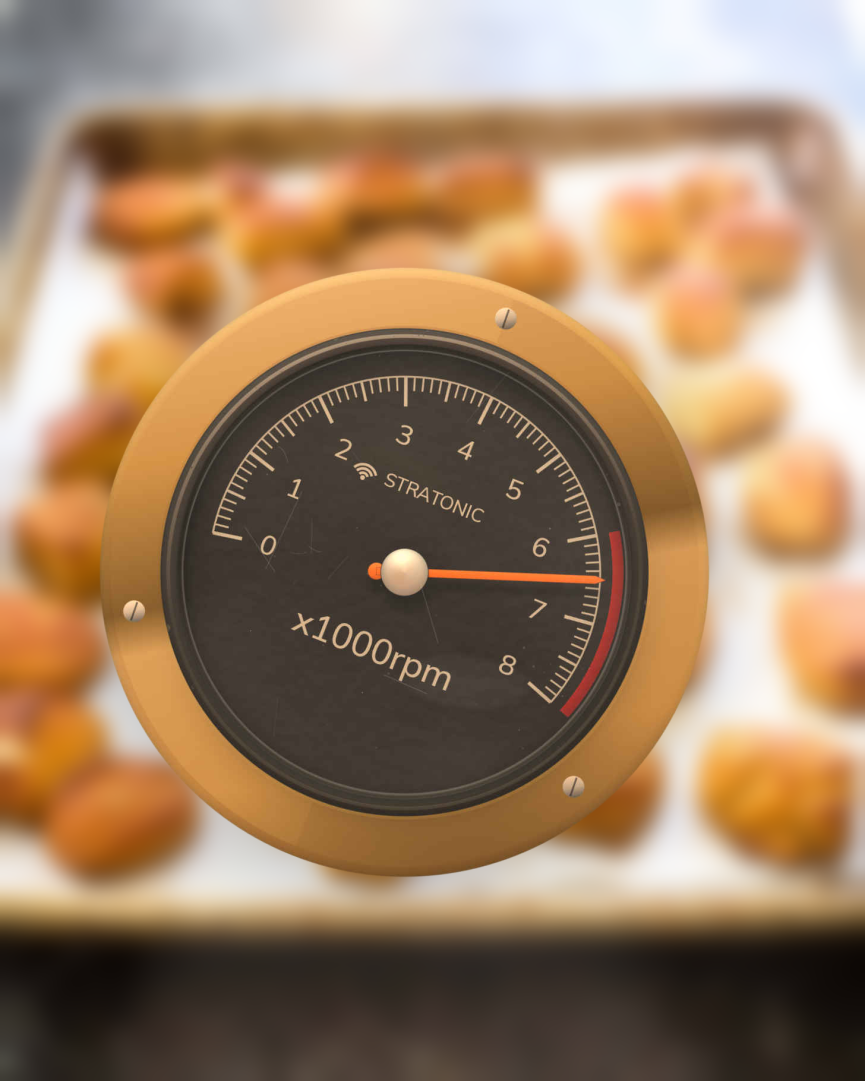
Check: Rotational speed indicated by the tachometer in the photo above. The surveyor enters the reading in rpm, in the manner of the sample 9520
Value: 6500
